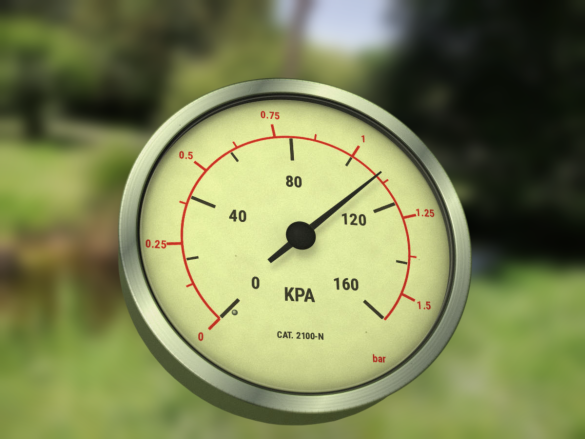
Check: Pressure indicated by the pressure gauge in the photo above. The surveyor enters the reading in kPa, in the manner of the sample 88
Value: 110
